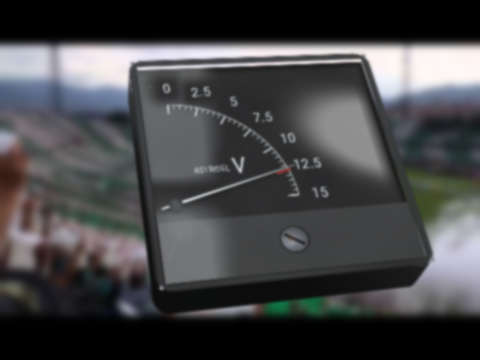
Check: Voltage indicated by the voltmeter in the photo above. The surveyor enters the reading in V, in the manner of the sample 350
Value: 12.5
